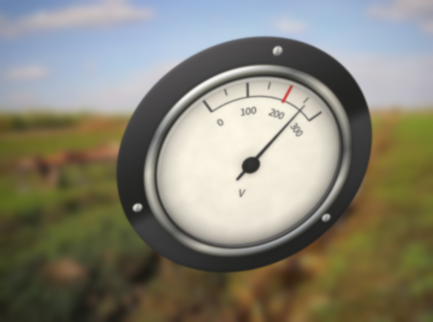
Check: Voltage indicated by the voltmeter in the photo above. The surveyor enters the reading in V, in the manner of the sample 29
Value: 250
